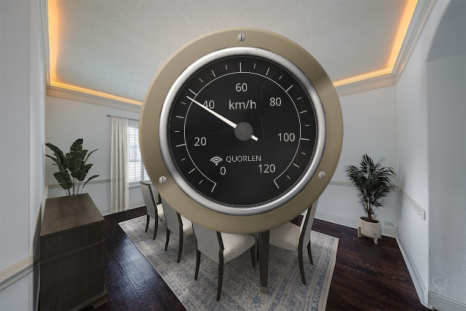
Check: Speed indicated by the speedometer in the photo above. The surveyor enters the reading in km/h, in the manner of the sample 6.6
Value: 37.5
